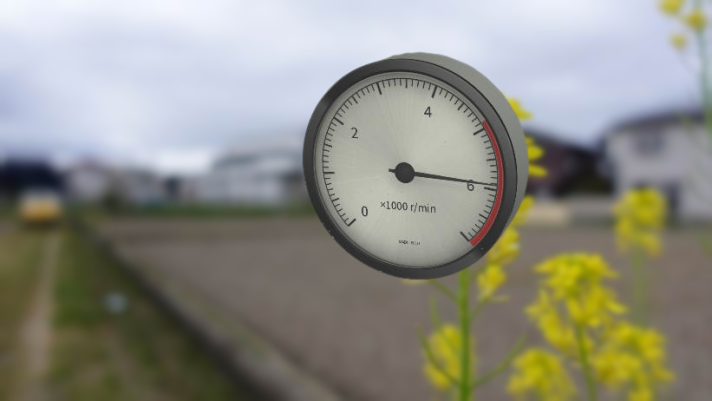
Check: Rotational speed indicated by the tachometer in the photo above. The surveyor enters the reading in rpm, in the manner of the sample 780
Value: 5900
